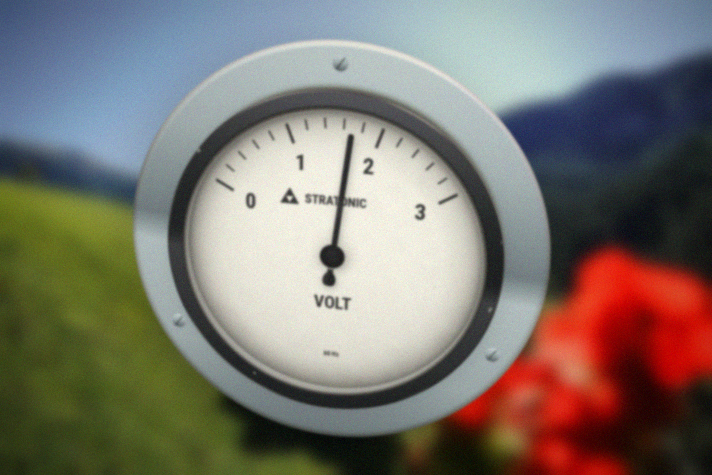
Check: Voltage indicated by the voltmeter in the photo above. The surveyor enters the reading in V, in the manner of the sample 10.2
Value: 1.7
